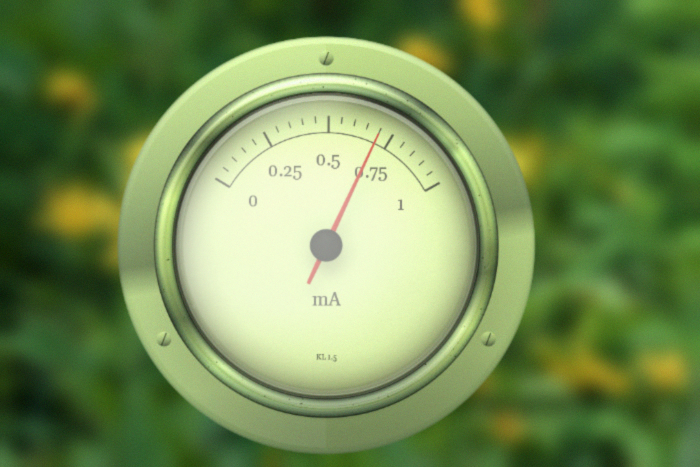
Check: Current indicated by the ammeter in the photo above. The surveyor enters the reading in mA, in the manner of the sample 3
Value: 0.7
